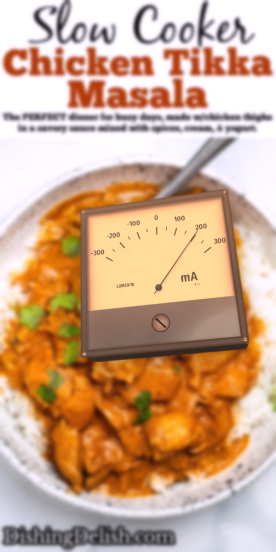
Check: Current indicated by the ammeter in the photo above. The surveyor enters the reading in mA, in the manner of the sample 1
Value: 200
